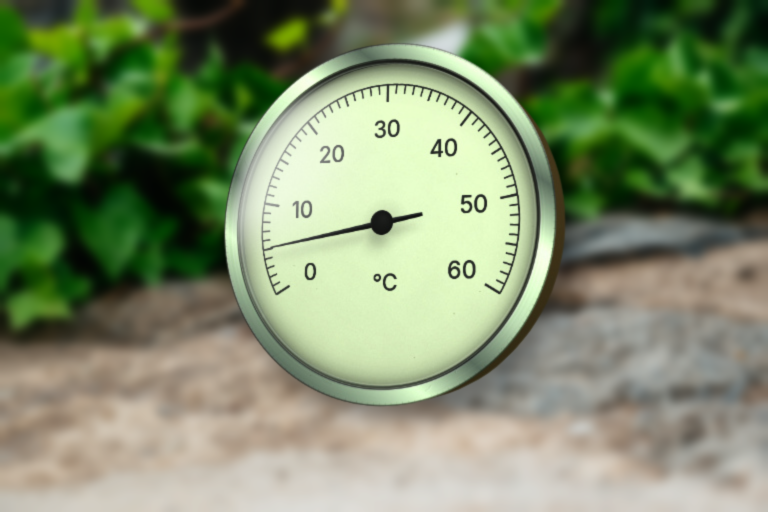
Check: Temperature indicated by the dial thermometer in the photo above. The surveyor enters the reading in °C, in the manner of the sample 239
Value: 5
